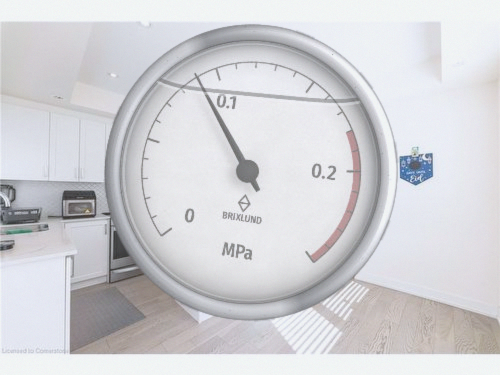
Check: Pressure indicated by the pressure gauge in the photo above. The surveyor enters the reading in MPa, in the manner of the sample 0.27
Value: 0.09
